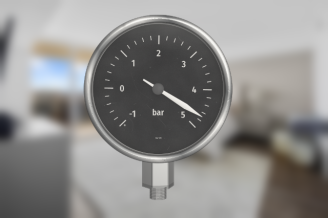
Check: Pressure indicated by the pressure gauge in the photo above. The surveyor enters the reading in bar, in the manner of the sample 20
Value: 4.7
